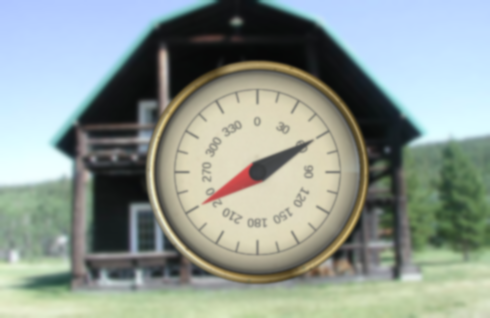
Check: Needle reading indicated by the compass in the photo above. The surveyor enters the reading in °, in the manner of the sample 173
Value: 240
